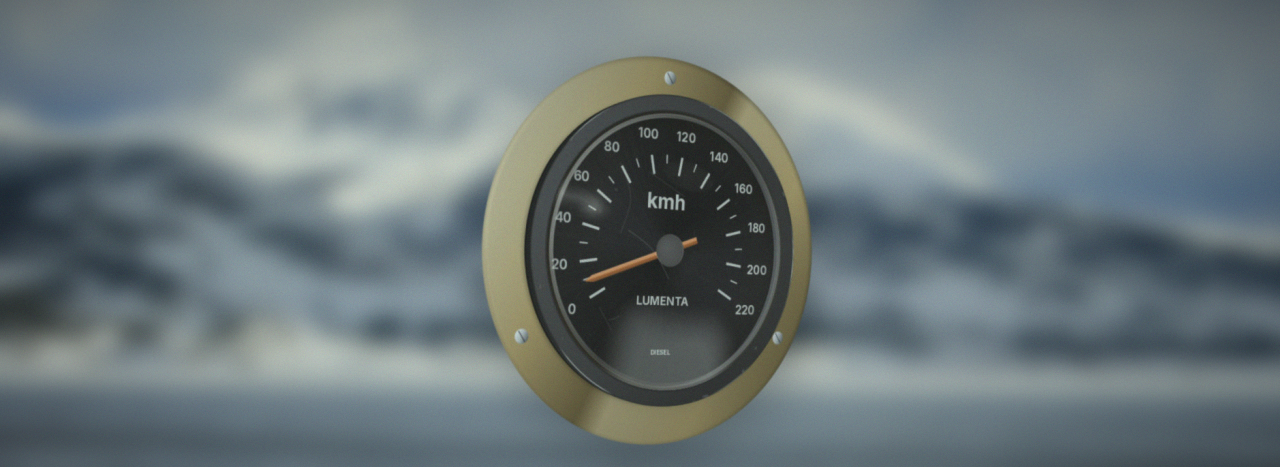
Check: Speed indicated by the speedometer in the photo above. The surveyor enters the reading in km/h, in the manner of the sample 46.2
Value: 10
